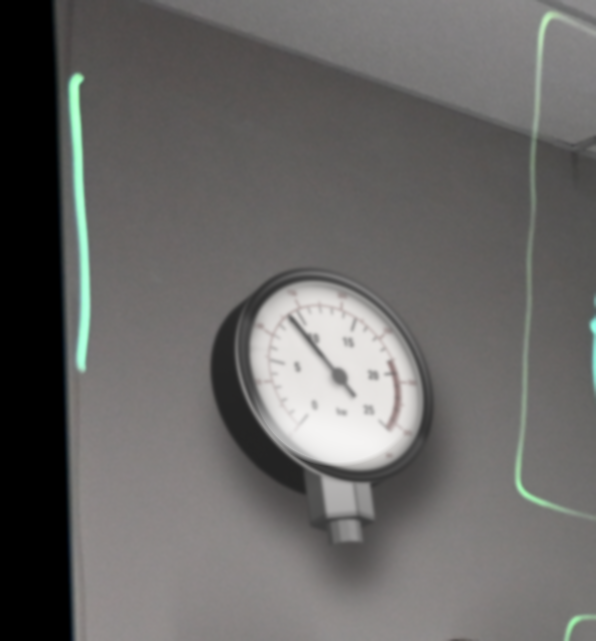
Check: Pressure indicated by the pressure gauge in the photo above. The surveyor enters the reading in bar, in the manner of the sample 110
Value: 9
